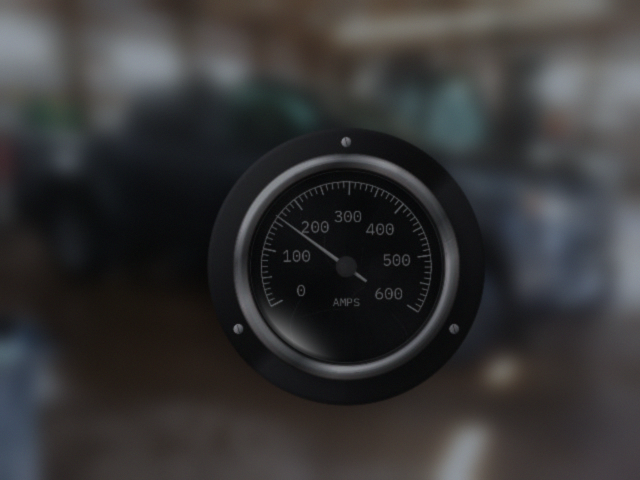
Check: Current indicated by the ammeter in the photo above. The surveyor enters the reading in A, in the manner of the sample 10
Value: 160
